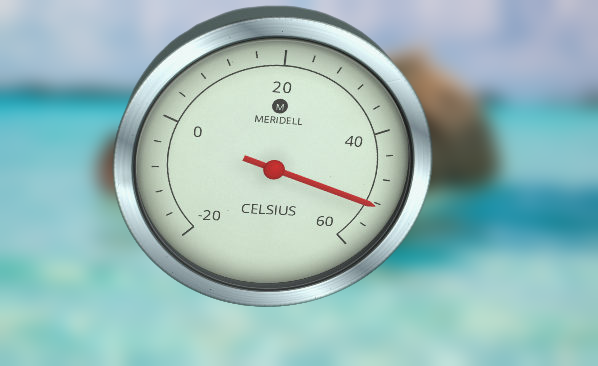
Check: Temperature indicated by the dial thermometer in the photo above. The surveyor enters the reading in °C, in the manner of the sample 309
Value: 52
